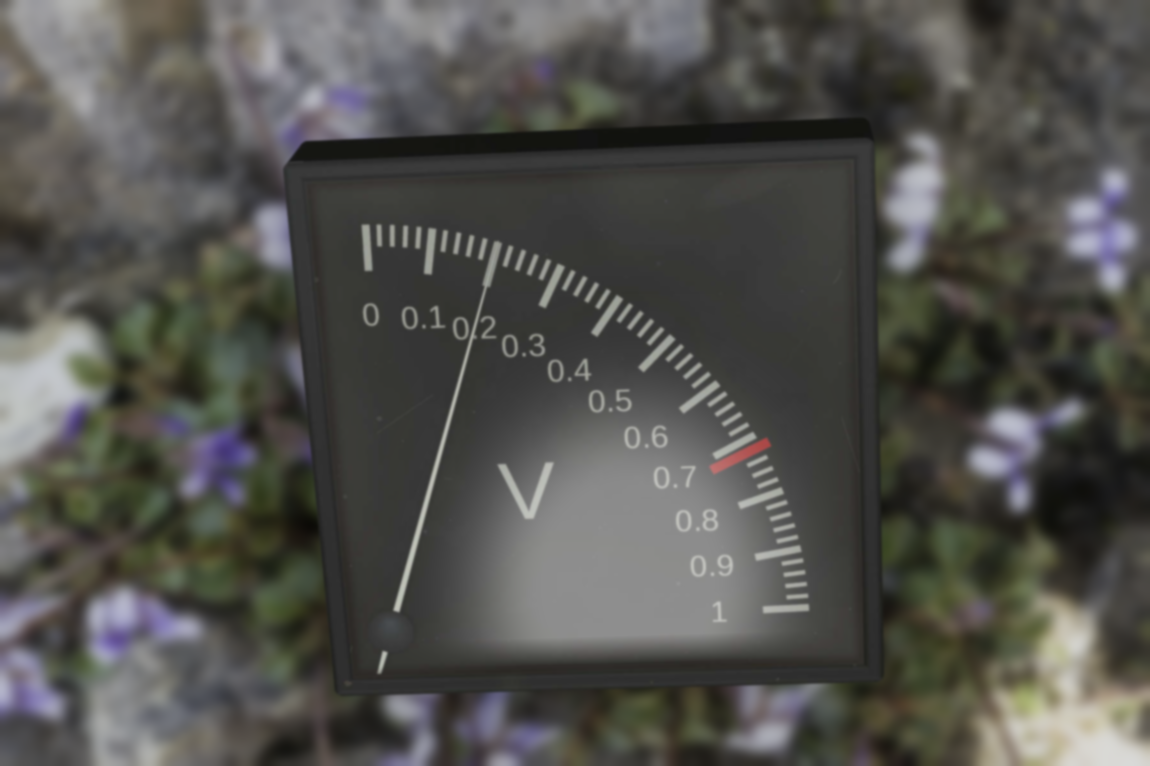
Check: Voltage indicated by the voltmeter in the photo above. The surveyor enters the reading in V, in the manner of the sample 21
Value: 0.2
